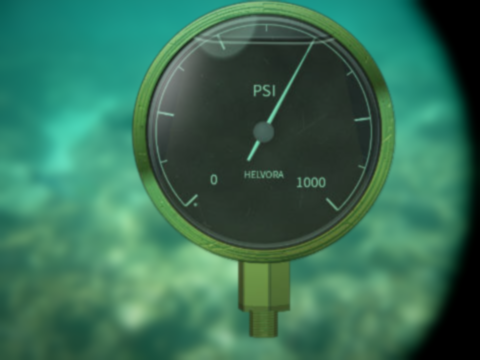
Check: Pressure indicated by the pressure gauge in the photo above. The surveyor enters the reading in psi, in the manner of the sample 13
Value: 600
